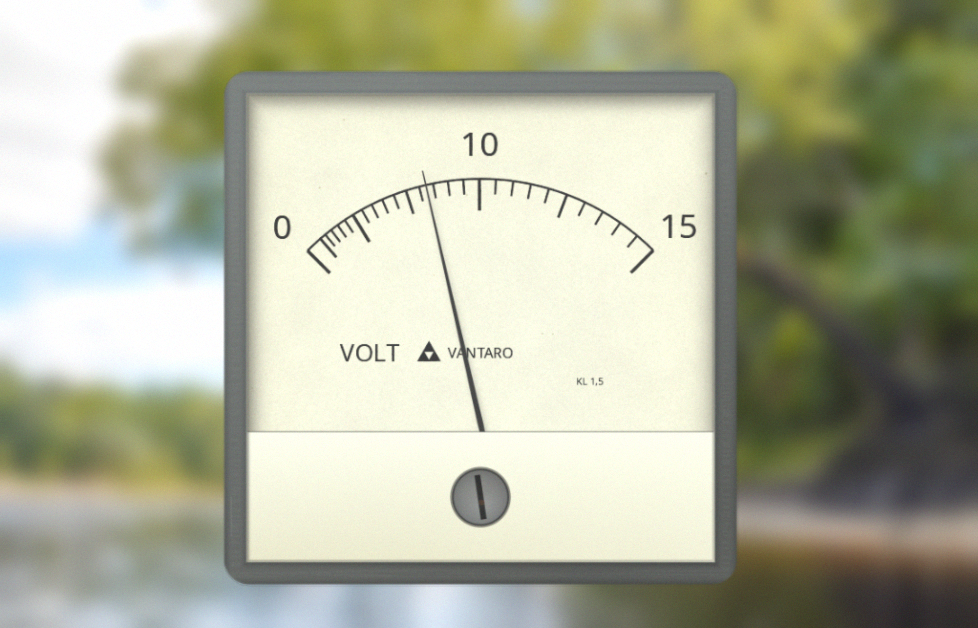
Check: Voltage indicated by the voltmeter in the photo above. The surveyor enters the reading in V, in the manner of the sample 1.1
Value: 8.25
